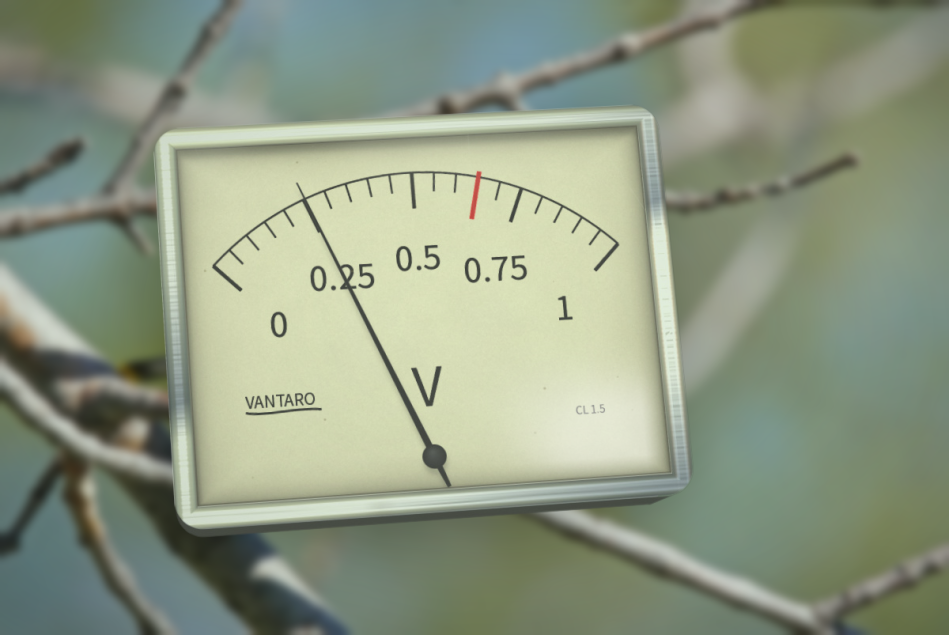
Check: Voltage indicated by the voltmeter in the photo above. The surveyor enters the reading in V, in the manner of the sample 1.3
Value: 0.25
